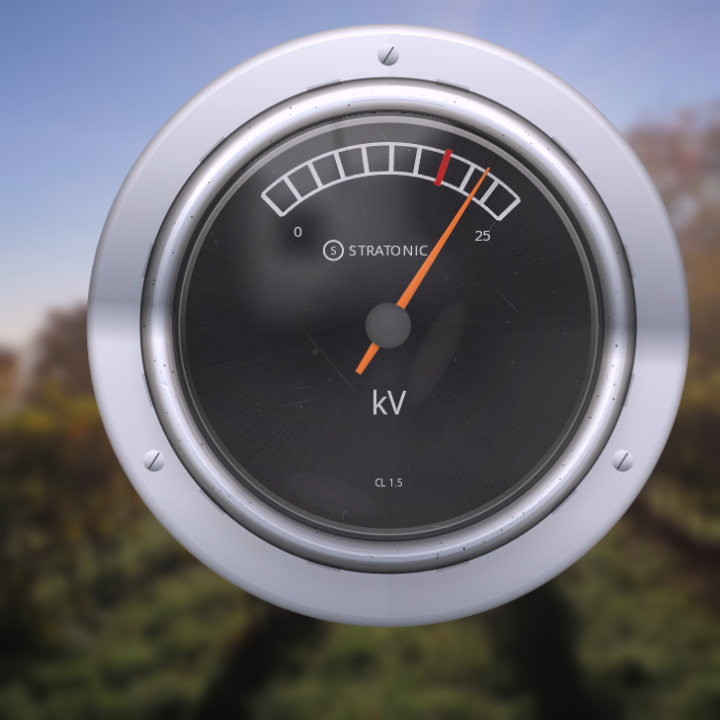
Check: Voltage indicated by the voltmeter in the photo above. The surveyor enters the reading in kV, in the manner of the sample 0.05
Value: 21.25
